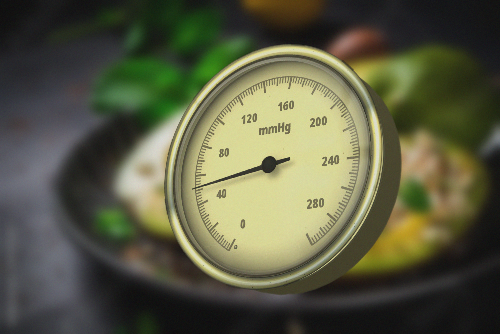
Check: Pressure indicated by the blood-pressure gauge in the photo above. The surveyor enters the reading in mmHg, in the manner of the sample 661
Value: 50
